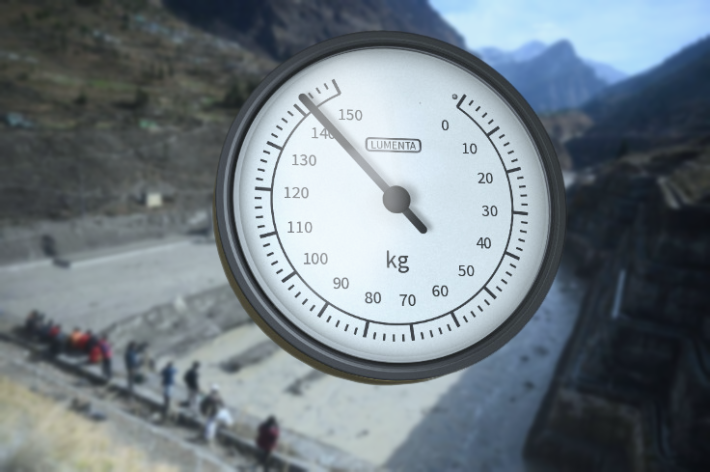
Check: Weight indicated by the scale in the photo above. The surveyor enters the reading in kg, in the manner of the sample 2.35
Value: 142
